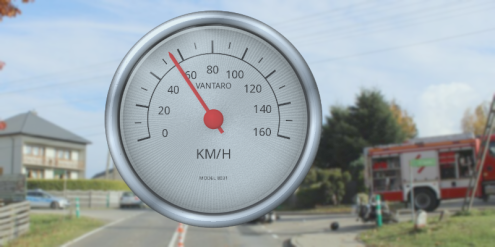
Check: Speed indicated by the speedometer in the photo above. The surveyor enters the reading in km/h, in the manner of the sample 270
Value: 55
